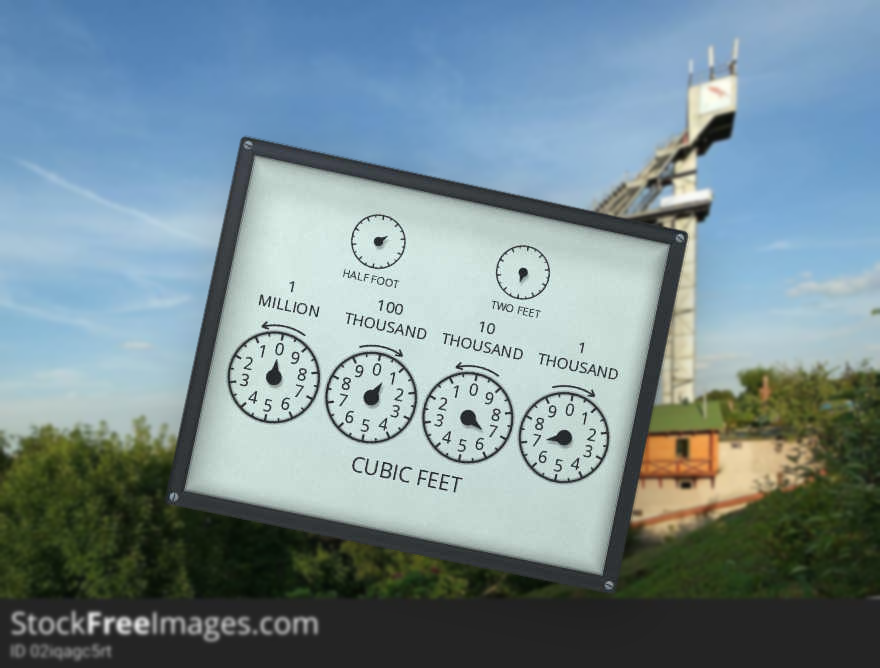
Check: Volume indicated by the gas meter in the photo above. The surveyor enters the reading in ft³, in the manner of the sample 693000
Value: 6700
